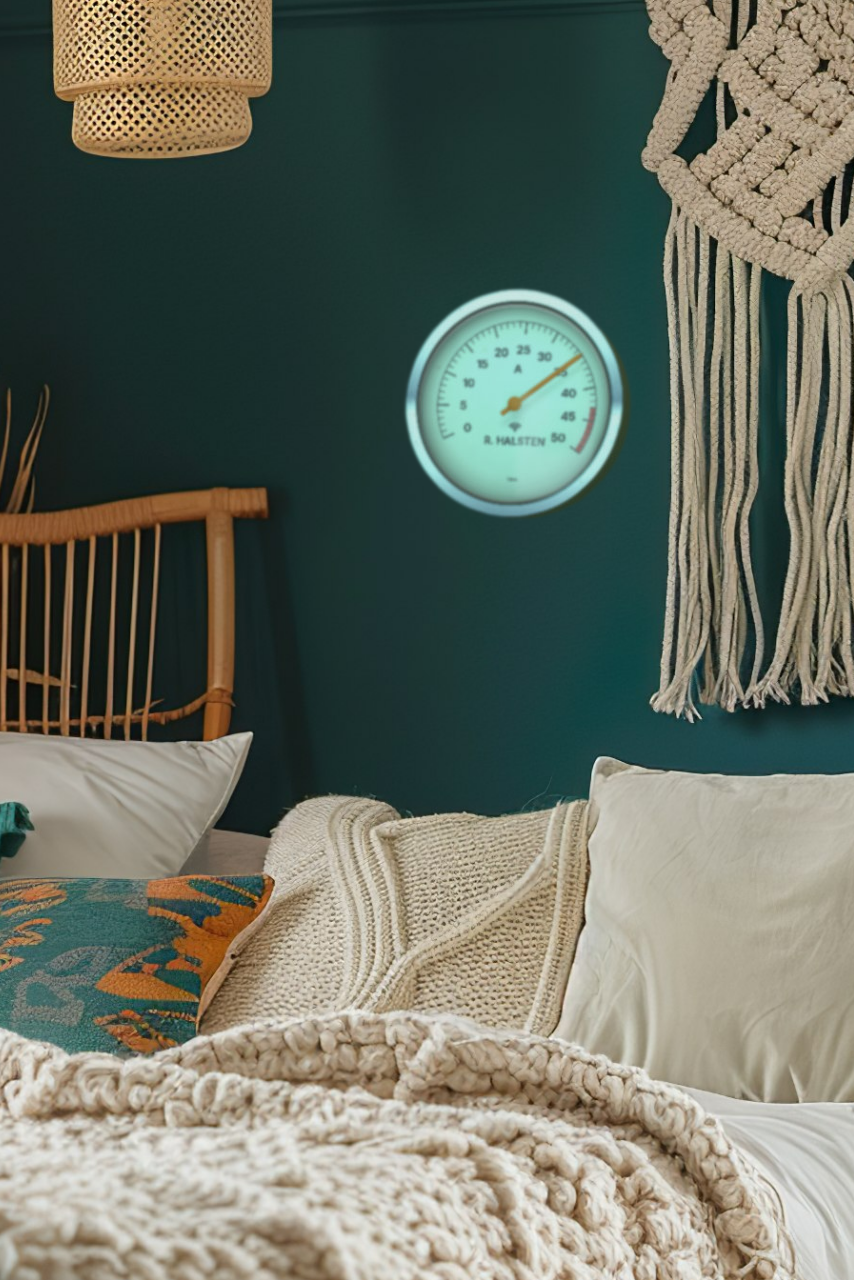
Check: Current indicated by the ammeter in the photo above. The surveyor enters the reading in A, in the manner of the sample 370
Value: 35
